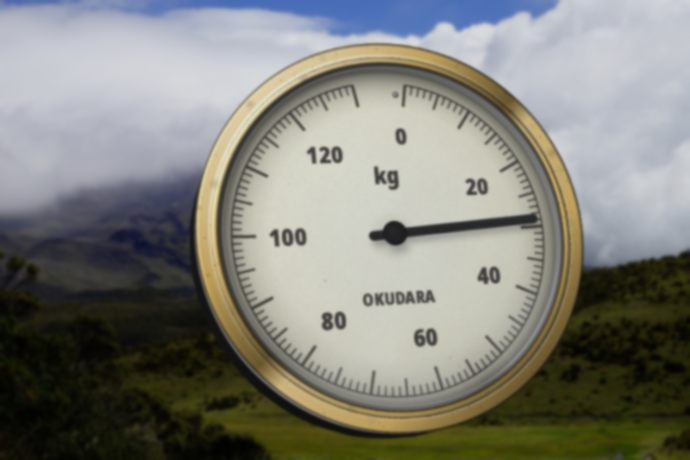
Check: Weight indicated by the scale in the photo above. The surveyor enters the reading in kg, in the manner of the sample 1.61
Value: 29
